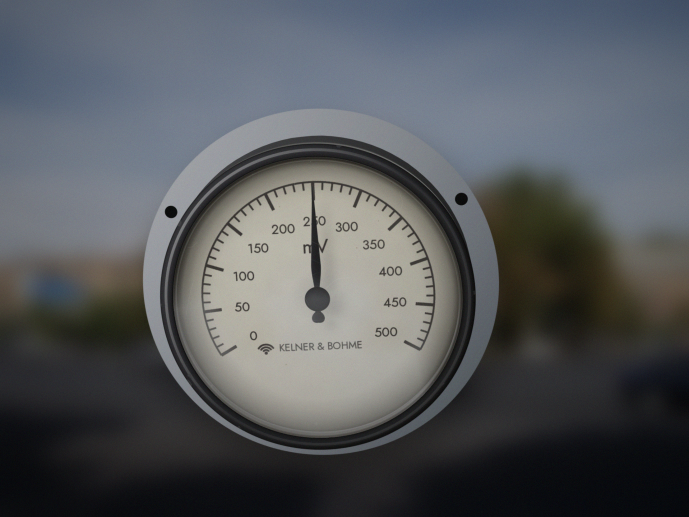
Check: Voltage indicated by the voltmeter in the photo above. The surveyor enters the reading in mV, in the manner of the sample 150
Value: 250
